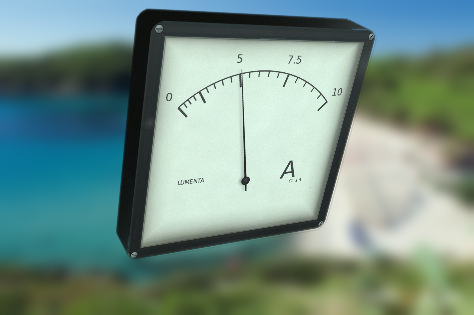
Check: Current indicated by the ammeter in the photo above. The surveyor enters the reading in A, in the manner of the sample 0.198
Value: 5
